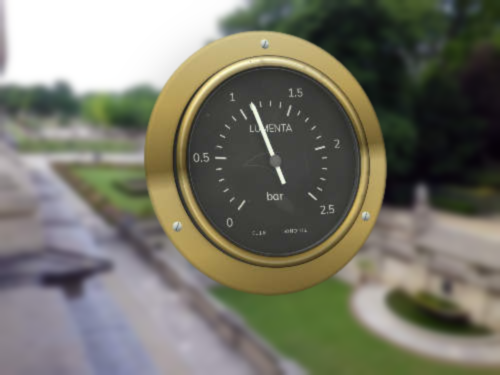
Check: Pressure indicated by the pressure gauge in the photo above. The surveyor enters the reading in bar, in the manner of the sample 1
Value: 1.1
